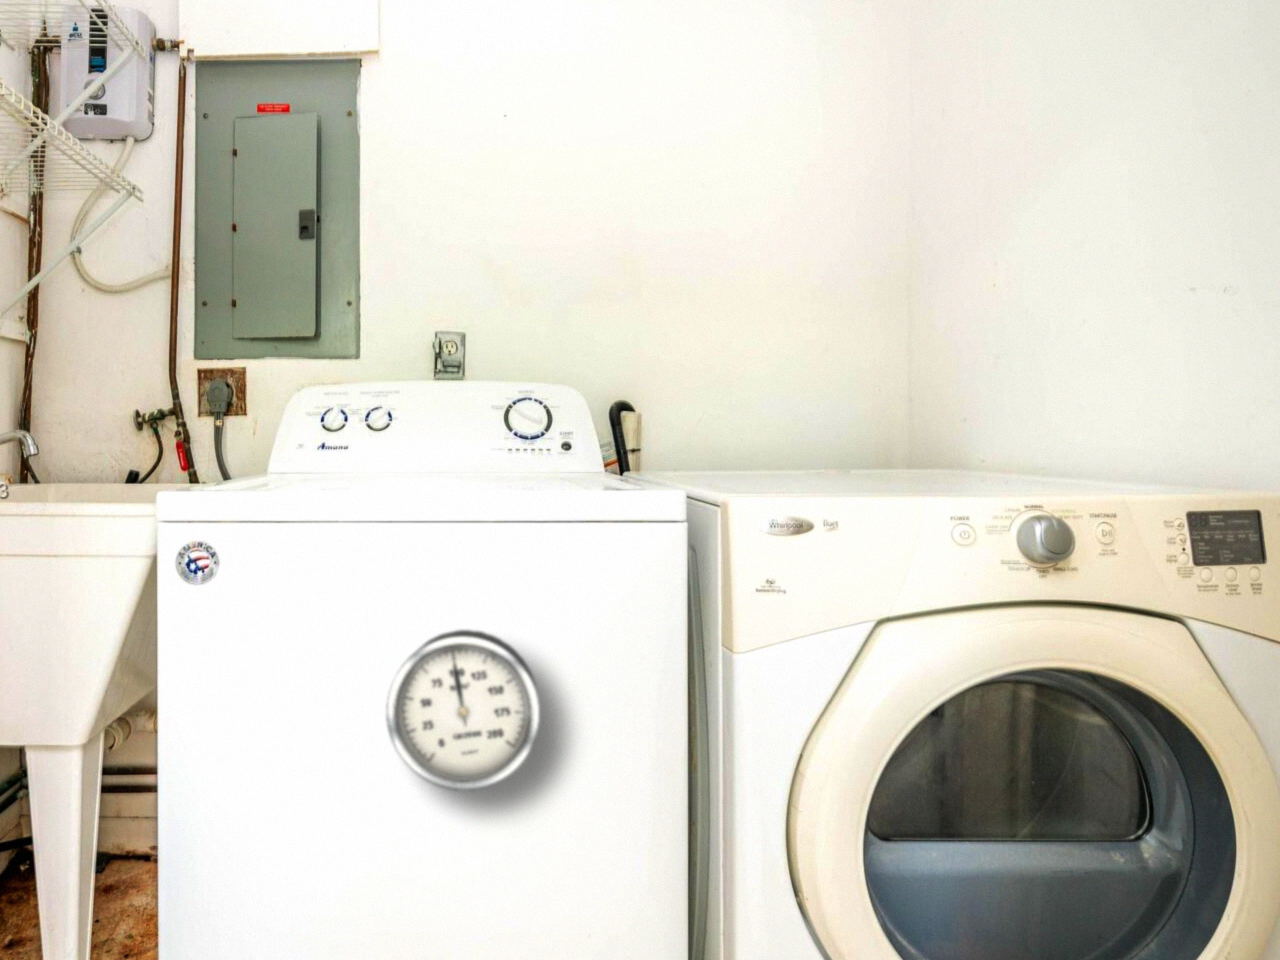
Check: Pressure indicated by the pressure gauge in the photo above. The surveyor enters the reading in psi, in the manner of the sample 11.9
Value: 100
